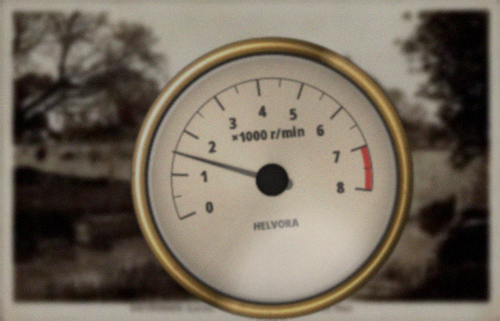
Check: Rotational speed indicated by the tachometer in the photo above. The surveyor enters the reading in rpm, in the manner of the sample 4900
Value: 1500
